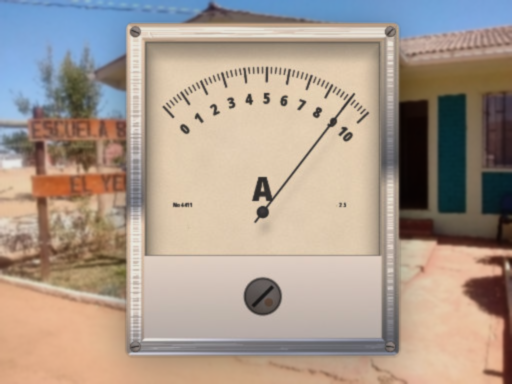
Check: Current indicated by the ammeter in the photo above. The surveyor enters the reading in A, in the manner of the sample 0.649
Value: 9
